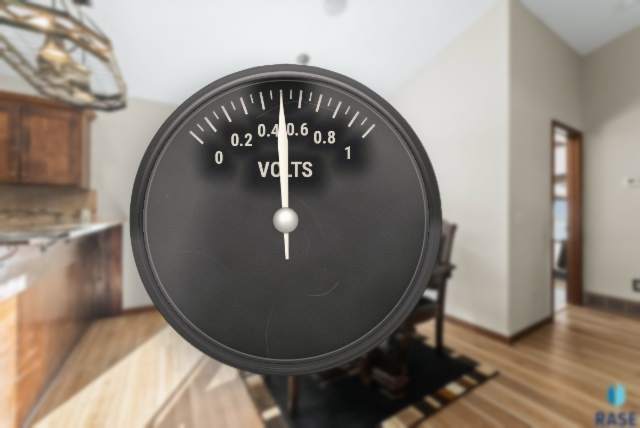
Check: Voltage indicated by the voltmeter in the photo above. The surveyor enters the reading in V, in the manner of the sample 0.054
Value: 0.5
